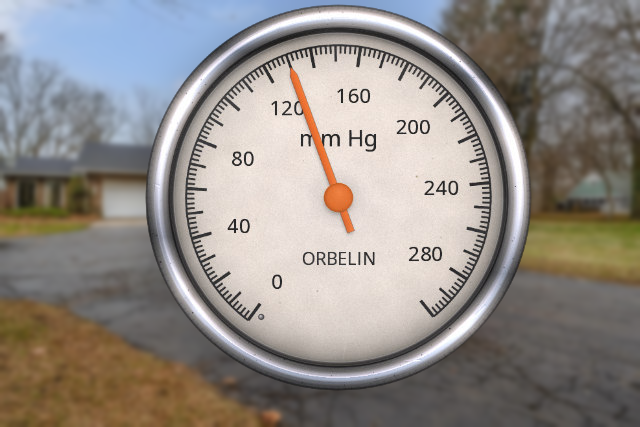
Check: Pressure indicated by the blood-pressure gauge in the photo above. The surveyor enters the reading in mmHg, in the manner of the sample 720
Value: 130
